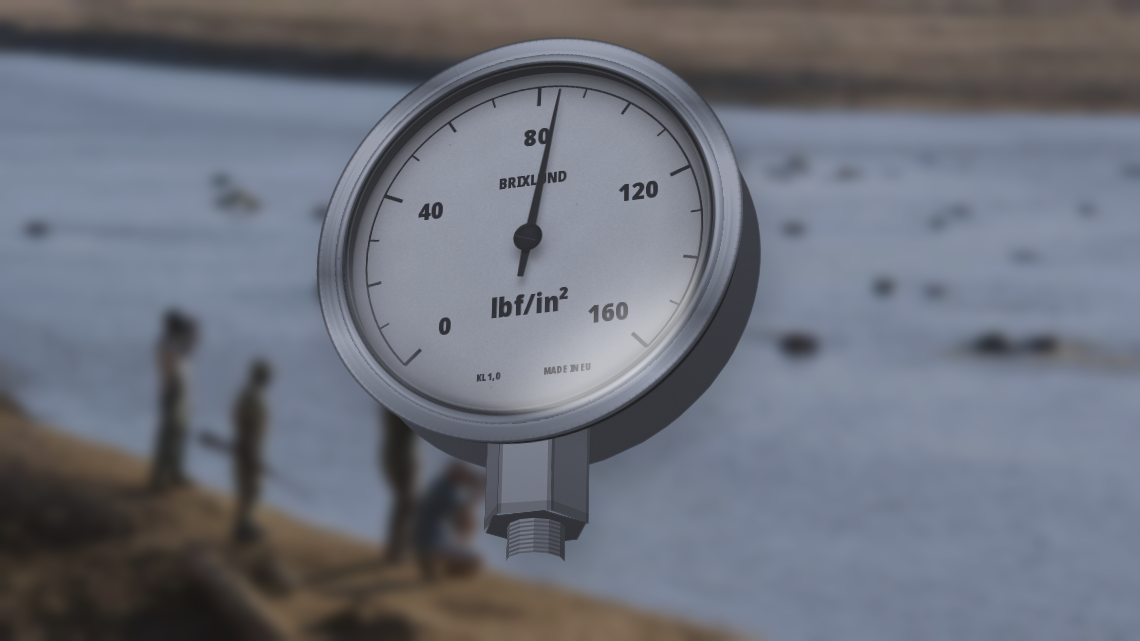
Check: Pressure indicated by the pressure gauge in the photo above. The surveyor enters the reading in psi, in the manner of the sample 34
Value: 85
